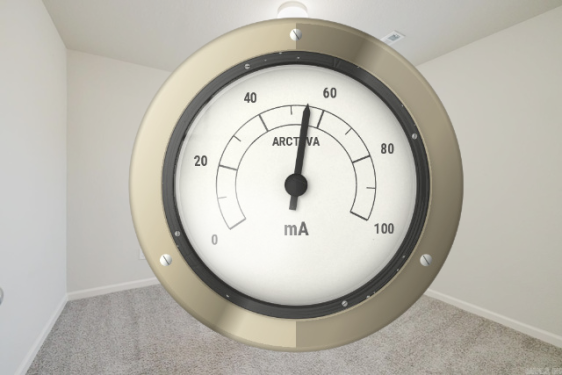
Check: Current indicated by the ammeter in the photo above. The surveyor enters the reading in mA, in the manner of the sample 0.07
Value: 55
